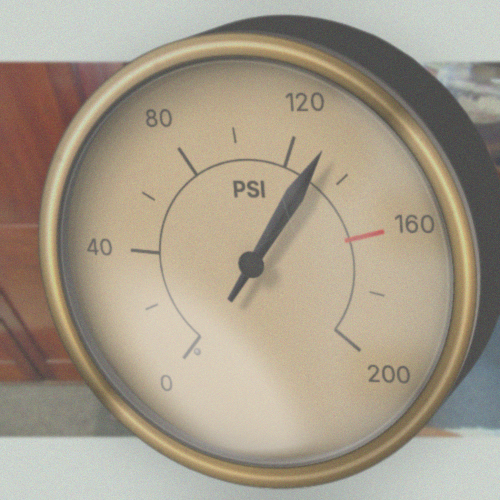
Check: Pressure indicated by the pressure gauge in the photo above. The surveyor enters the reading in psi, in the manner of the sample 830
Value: 130
